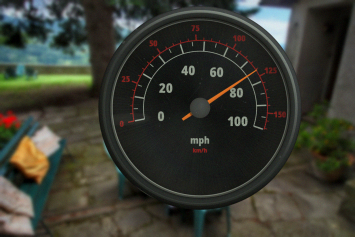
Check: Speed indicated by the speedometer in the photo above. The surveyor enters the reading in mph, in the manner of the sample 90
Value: 75
